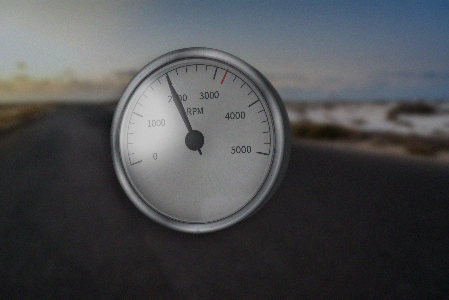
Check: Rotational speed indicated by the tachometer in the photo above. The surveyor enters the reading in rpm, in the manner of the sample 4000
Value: 2000
